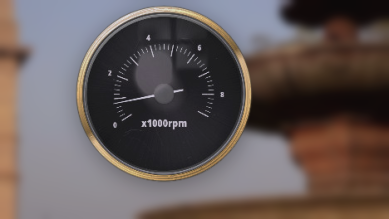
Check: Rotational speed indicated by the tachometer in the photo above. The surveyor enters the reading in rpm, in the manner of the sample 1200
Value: 800
